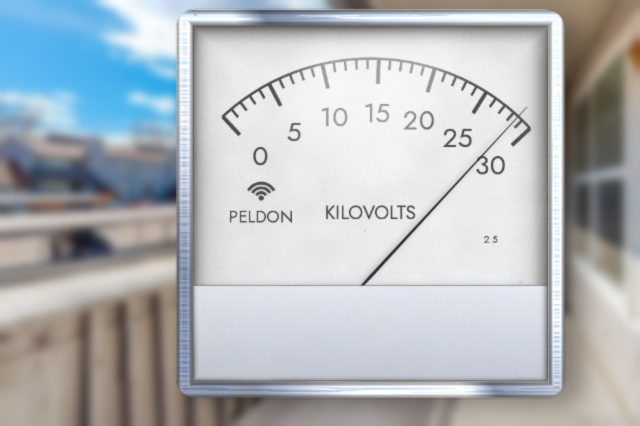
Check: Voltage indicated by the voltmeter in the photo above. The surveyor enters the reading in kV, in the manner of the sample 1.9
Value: 28.5
